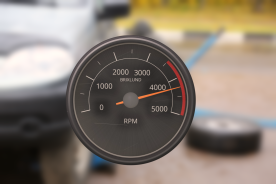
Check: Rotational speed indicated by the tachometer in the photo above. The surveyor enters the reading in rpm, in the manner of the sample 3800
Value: 4250
